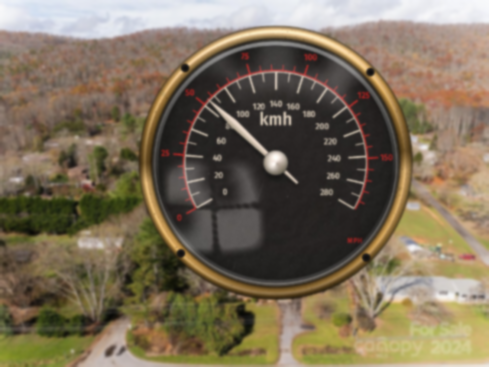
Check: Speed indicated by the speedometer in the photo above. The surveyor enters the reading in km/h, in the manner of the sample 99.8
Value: 85
